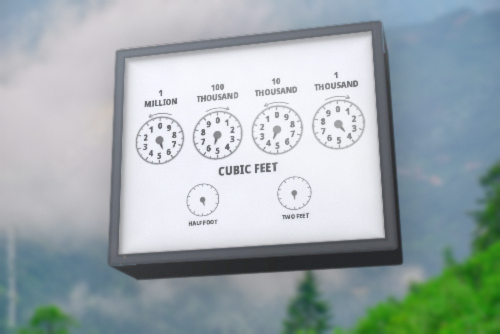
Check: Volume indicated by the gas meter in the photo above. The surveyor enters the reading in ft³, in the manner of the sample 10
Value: 554400
